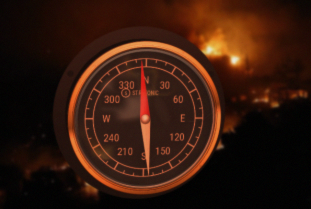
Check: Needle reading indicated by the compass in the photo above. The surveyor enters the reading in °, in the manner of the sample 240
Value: 355
